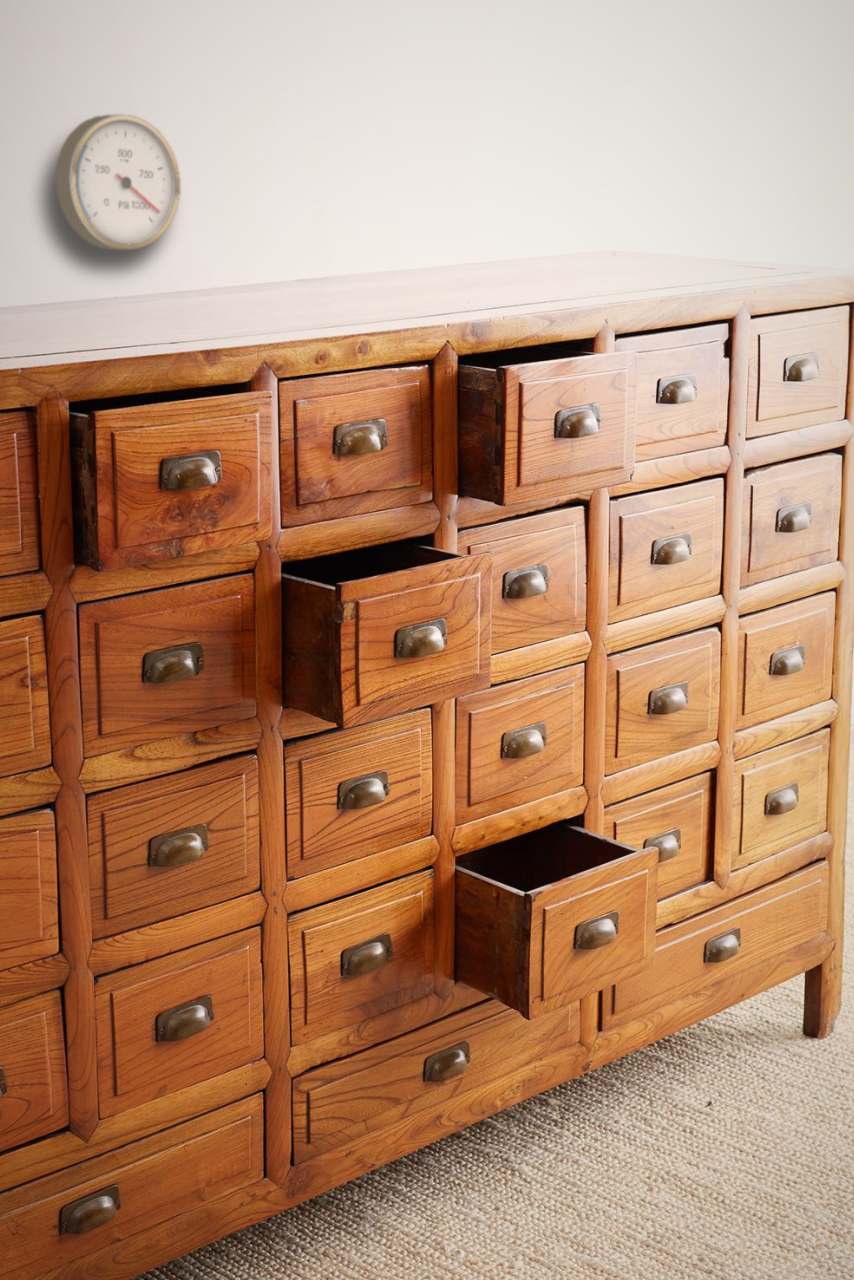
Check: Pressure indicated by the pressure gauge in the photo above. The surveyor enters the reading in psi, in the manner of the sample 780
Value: 950
